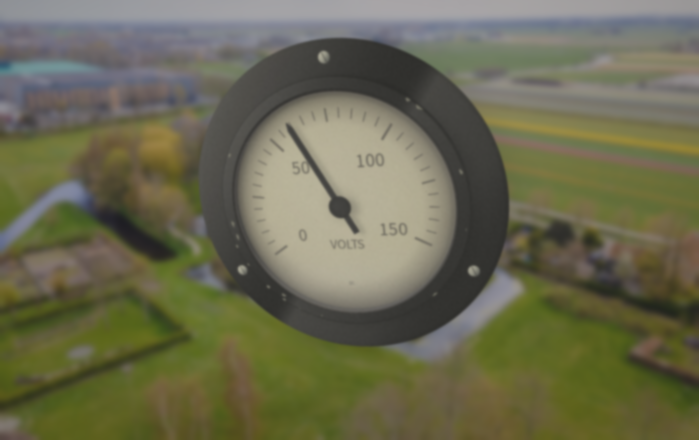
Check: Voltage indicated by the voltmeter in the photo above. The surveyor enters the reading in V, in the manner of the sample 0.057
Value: 60
